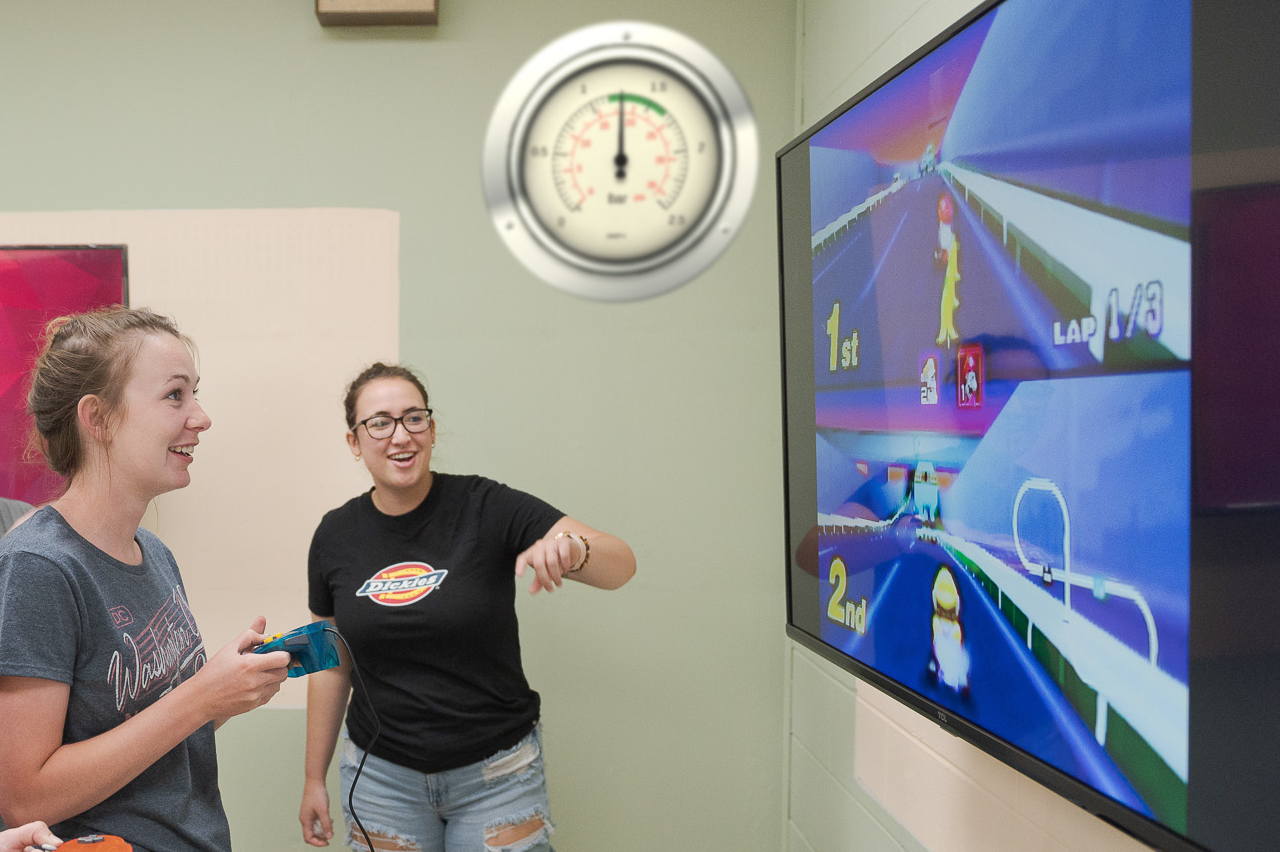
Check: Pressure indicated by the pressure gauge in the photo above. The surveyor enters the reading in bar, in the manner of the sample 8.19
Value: 1.25
